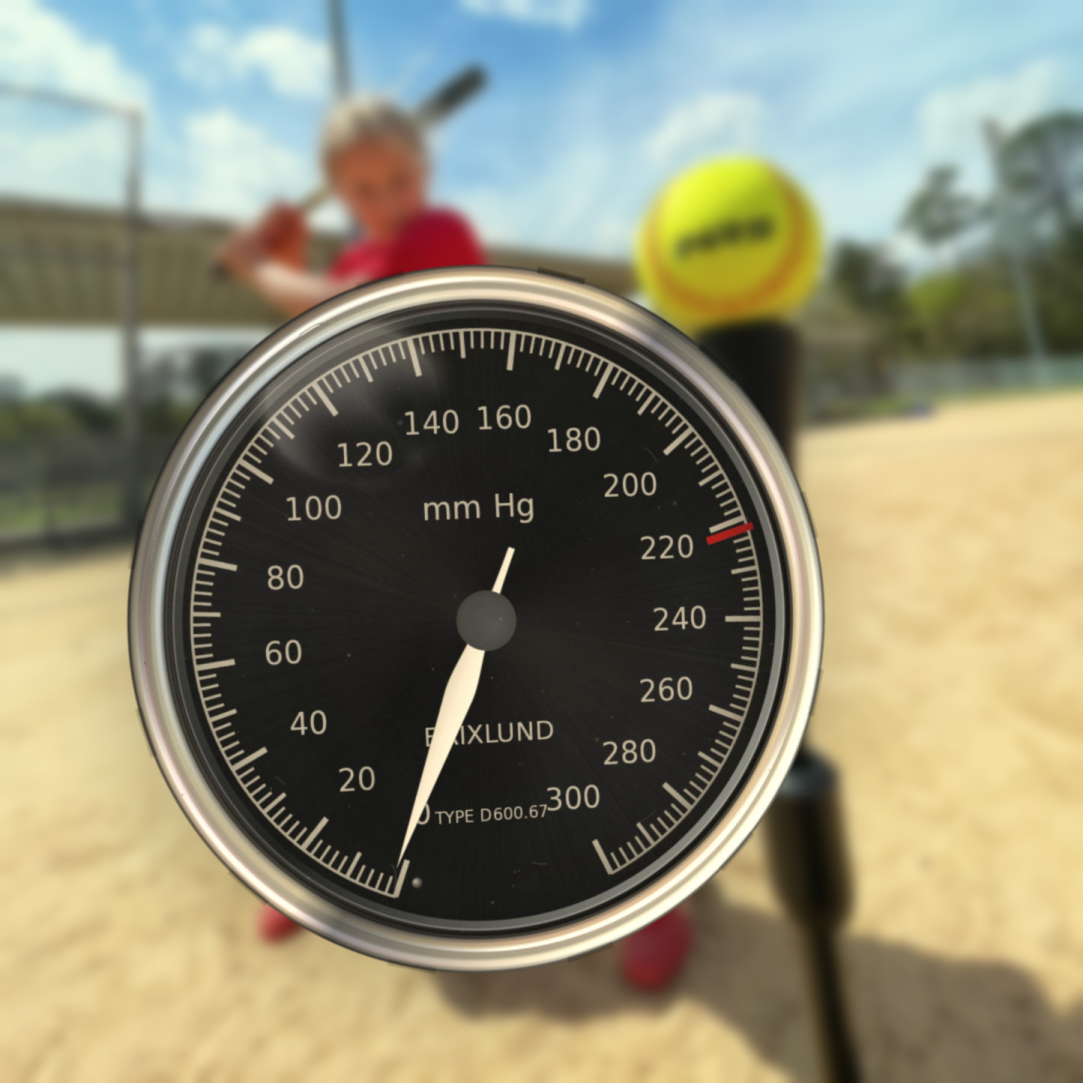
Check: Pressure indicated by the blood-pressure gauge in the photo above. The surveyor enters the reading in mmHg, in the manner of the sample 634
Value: 2
